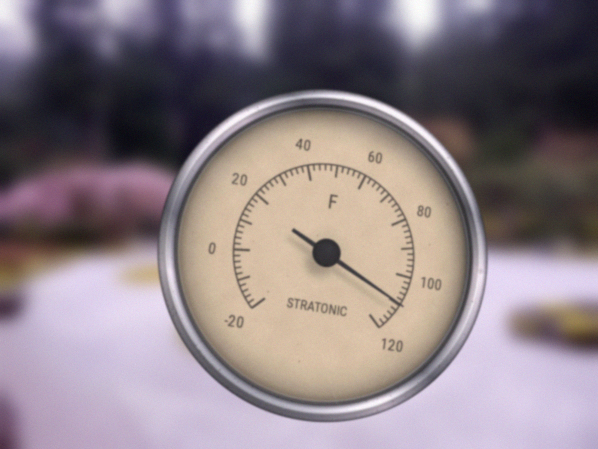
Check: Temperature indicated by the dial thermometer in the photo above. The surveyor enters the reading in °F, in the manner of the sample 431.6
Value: 110
